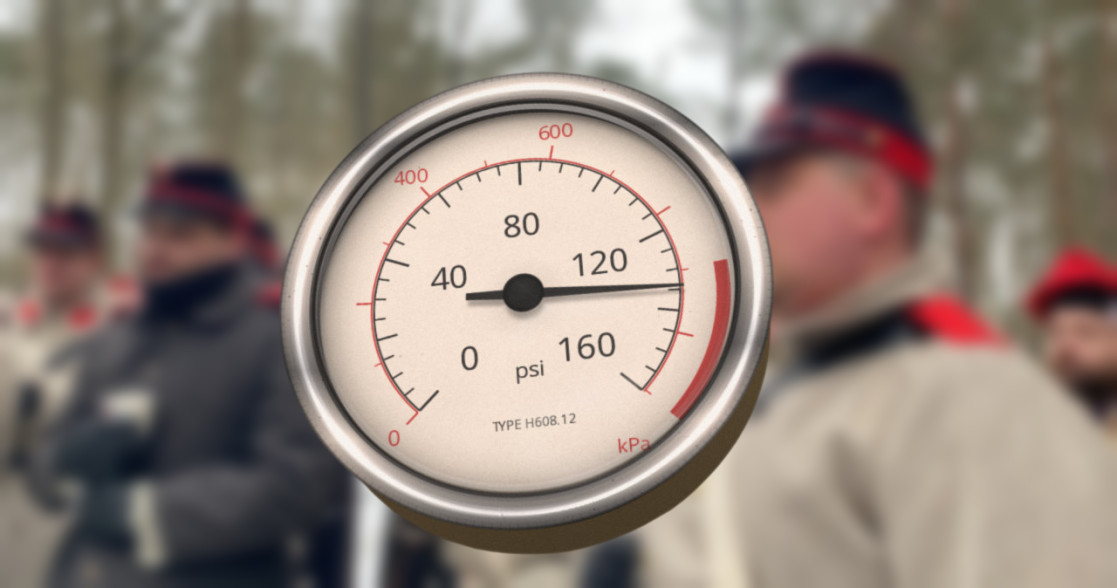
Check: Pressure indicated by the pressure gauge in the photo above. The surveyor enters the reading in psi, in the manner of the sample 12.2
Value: 135
